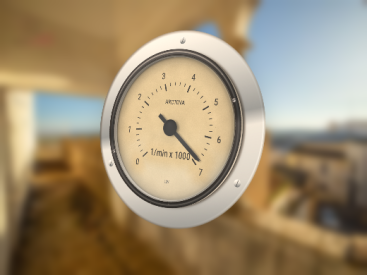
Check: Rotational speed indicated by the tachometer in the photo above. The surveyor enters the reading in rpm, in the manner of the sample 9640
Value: 6800
